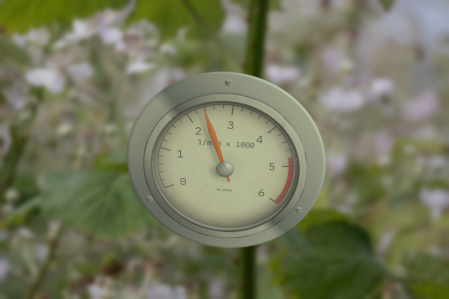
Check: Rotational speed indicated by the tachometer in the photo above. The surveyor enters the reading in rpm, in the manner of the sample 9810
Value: 2400
